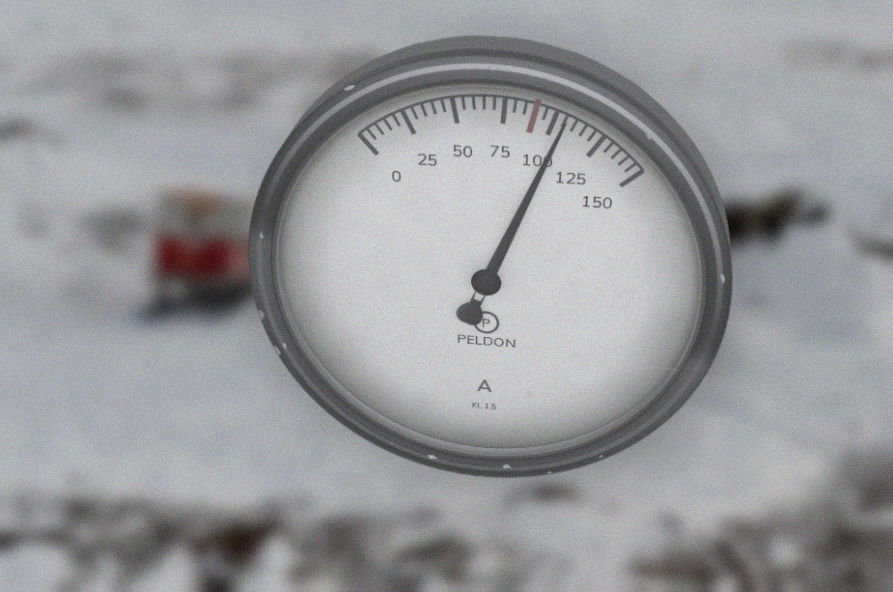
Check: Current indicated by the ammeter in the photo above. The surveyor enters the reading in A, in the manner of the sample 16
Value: 105
